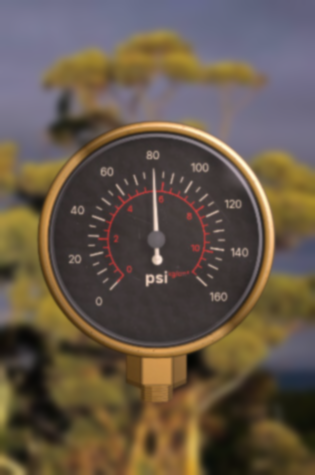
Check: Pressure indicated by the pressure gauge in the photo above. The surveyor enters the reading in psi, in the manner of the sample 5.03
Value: 80
